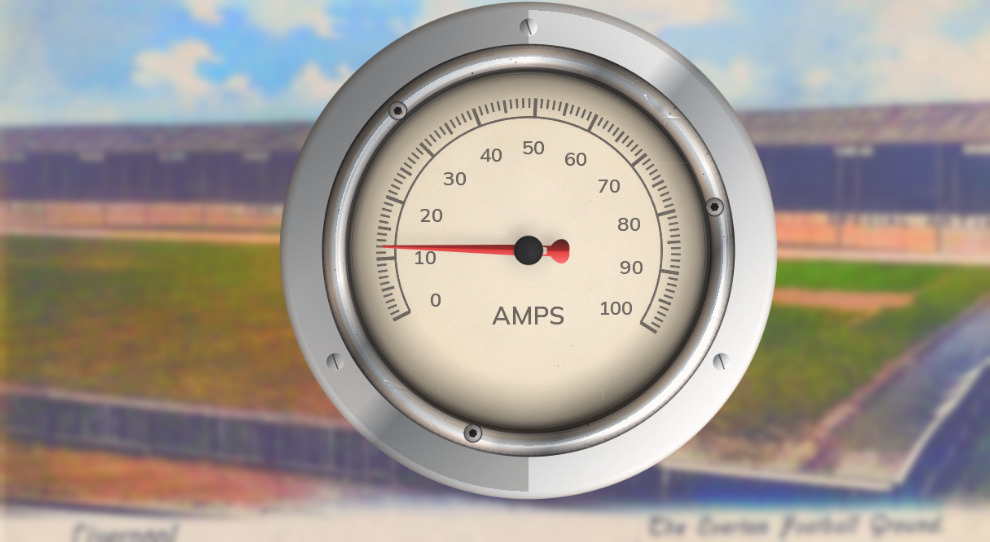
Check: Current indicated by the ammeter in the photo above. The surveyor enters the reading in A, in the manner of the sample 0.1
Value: 12
